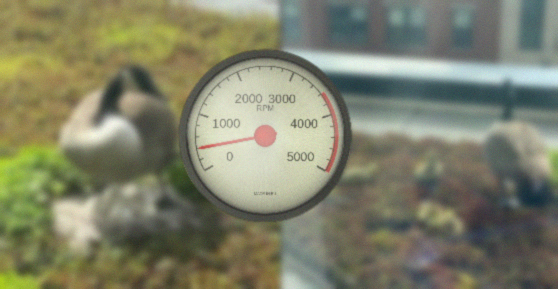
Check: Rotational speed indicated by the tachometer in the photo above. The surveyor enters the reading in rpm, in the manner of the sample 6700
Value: 400
